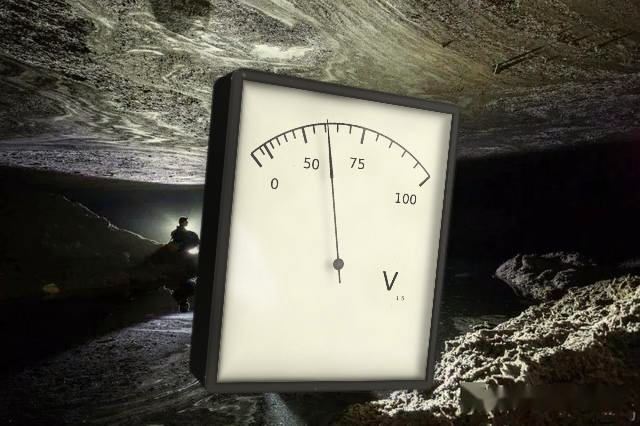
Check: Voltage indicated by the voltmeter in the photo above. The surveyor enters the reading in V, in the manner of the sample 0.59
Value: 60
